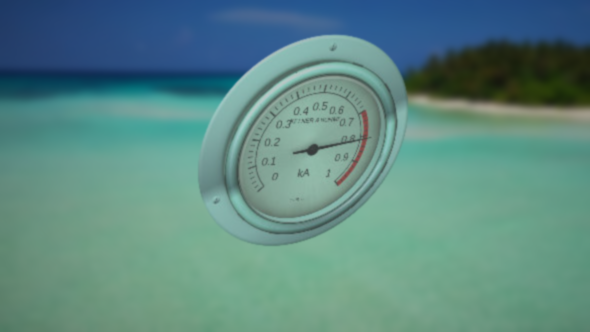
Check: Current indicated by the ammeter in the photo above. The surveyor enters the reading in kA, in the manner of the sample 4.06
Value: 0.8
